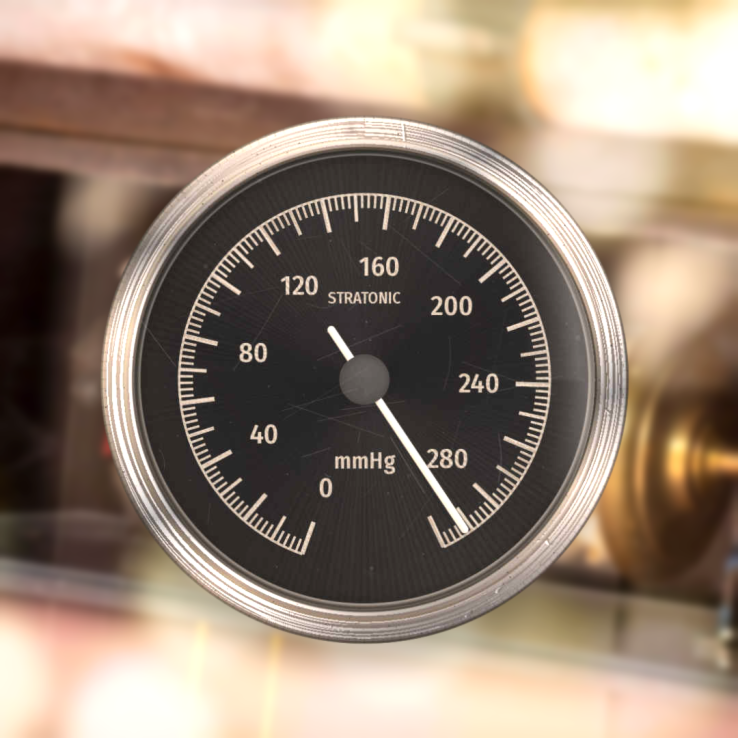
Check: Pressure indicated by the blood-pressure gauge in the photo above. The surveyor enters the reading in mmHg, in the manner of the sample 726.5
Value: 292
